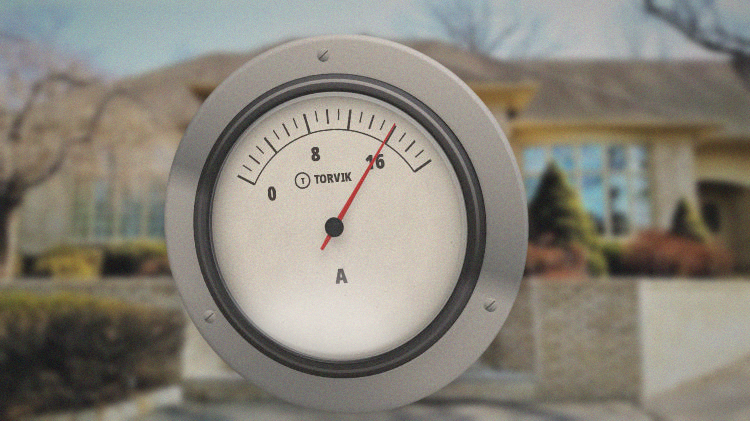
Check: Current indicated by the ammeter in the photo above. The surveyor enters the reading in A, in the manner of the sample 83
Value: 16
